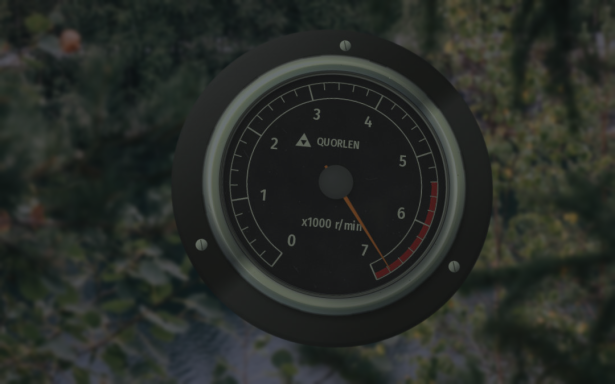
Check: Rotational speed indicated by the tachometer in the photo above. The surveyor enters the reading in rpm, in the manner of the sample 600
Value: 6800
